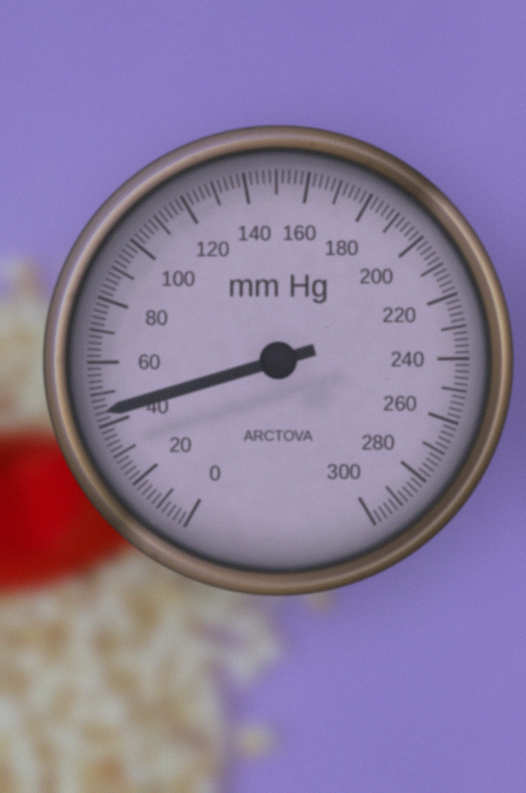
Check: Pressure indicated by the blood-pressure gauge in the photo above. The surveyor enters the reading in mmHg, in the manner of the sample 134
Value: 44
